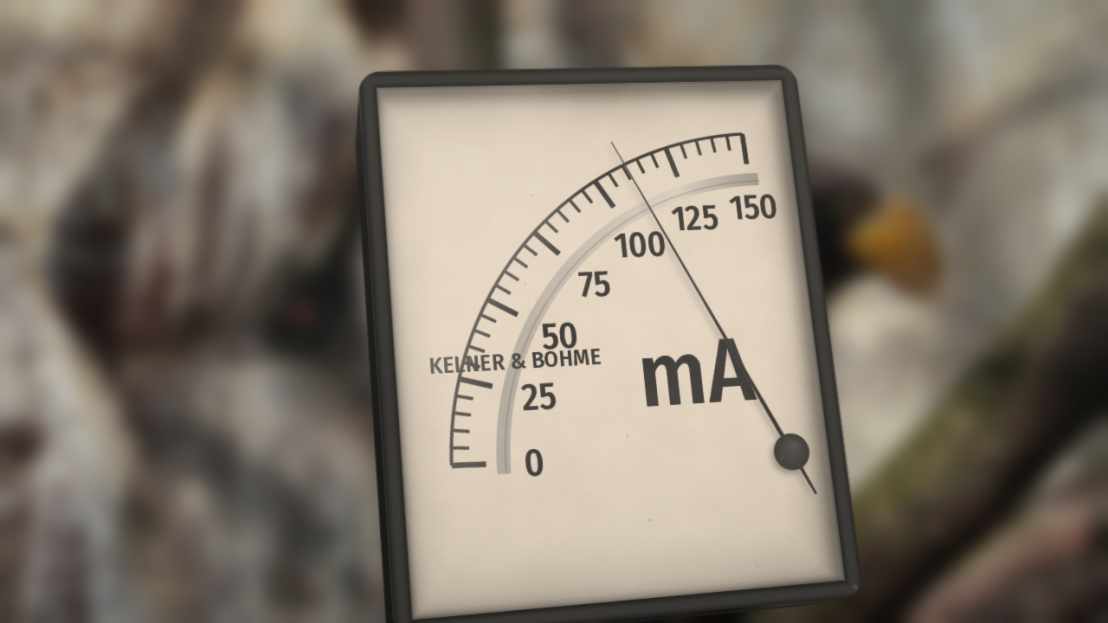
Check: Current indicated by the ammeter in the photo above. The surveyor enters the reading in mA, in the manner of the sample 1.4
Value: 110
